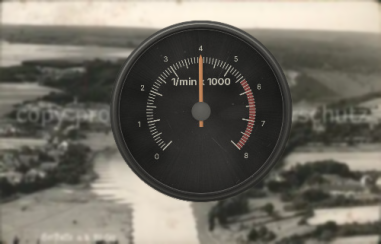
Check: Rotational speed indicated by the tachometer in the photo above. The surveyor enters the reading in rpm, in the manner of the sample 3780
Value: 4000
